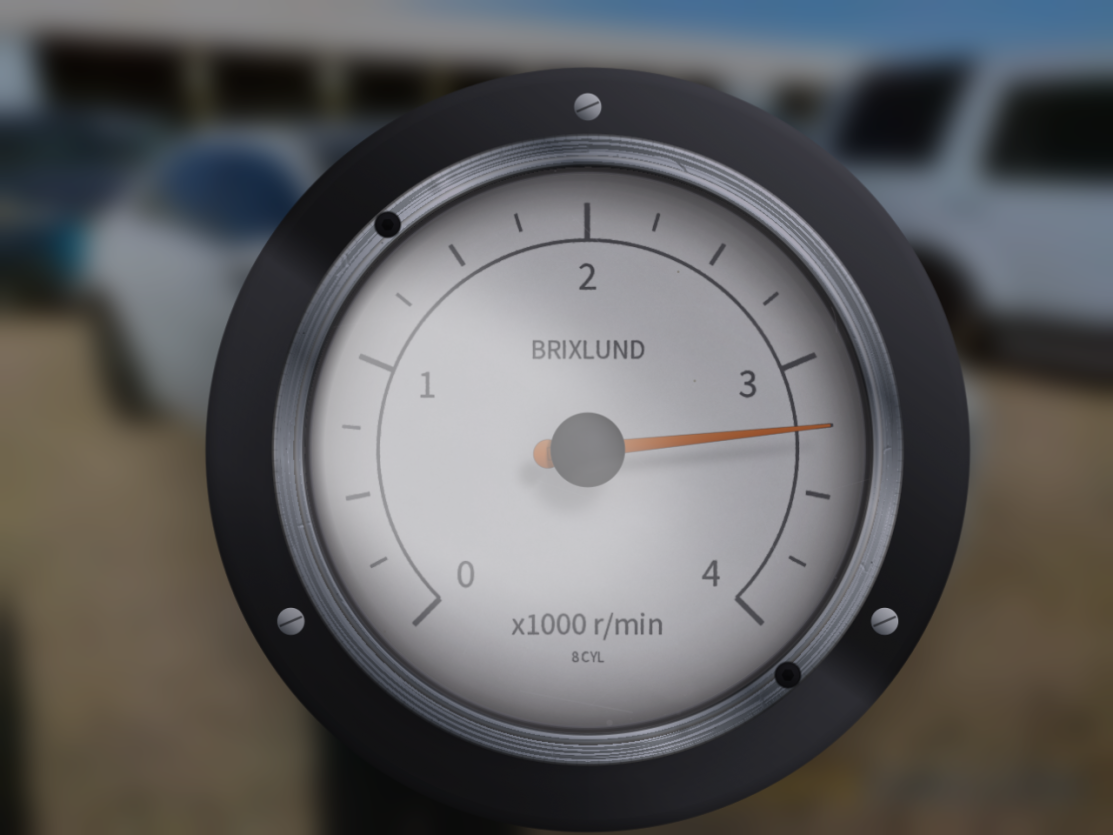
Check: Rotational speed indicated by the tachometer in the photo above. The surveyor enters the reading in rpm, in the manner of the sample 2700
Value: 3250
